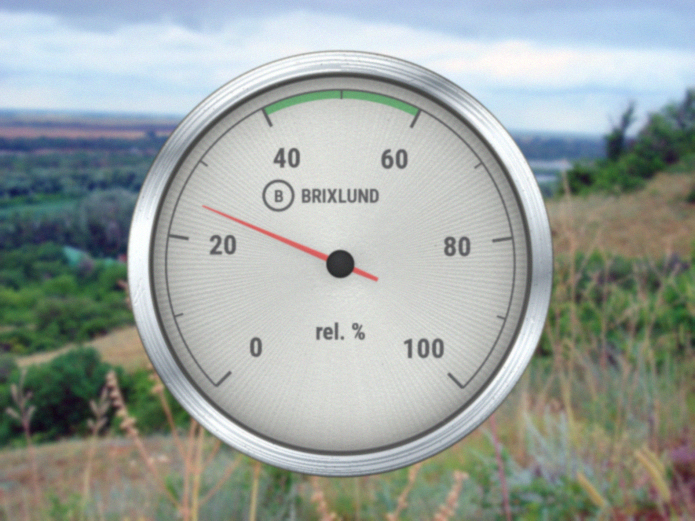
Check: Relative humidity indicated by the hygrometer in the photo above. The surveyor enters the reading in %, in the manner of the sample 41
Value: 25
